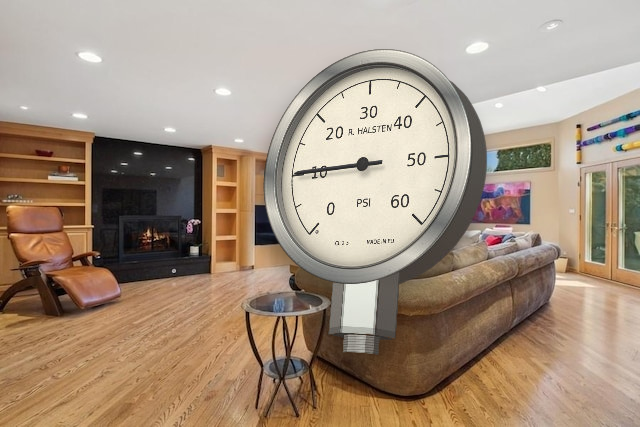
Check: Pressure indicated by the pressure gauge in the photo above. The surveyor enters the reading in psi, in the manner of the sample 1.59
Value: 10
